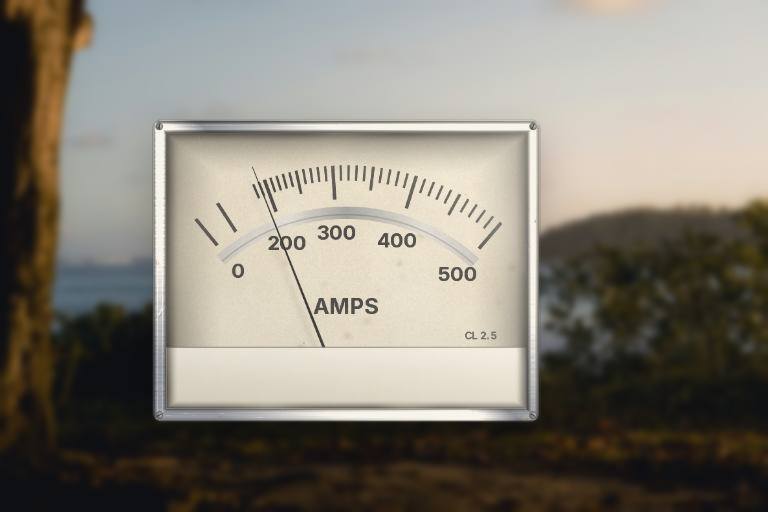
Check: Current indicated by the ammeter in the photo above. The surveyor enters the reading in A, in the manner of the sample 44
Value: 190
